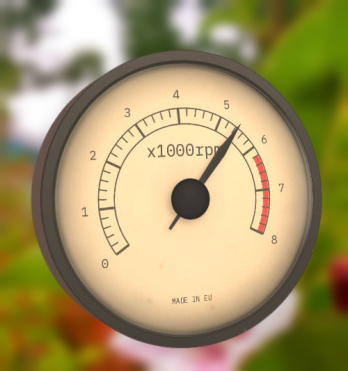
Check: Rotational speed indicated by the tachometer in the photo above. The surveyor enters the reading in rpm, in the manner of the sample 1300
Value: 5400
